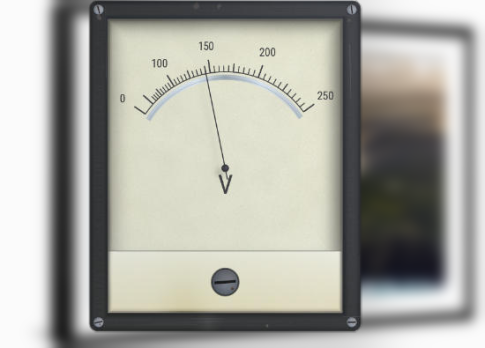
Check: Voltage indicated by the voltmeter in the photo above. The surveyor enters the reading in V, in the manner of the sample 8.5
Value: 145
